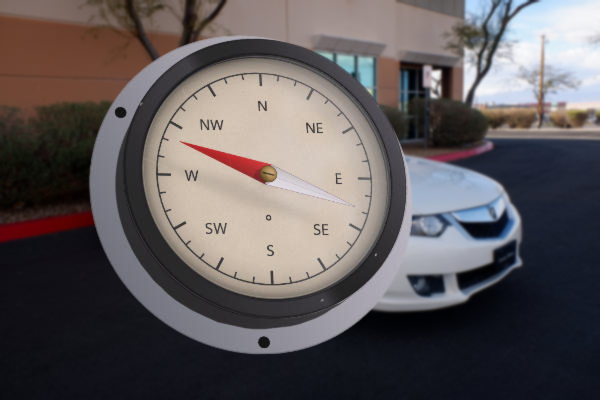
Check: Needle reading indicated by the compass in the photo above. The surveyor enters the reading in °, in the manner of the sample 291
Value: 290
